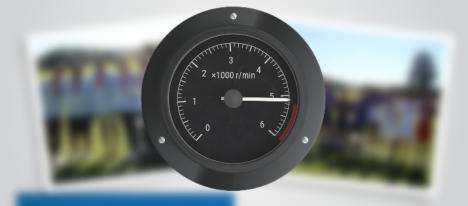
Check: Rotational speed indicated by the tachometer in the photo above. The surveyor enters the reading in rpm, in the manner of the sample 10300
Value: 5100
